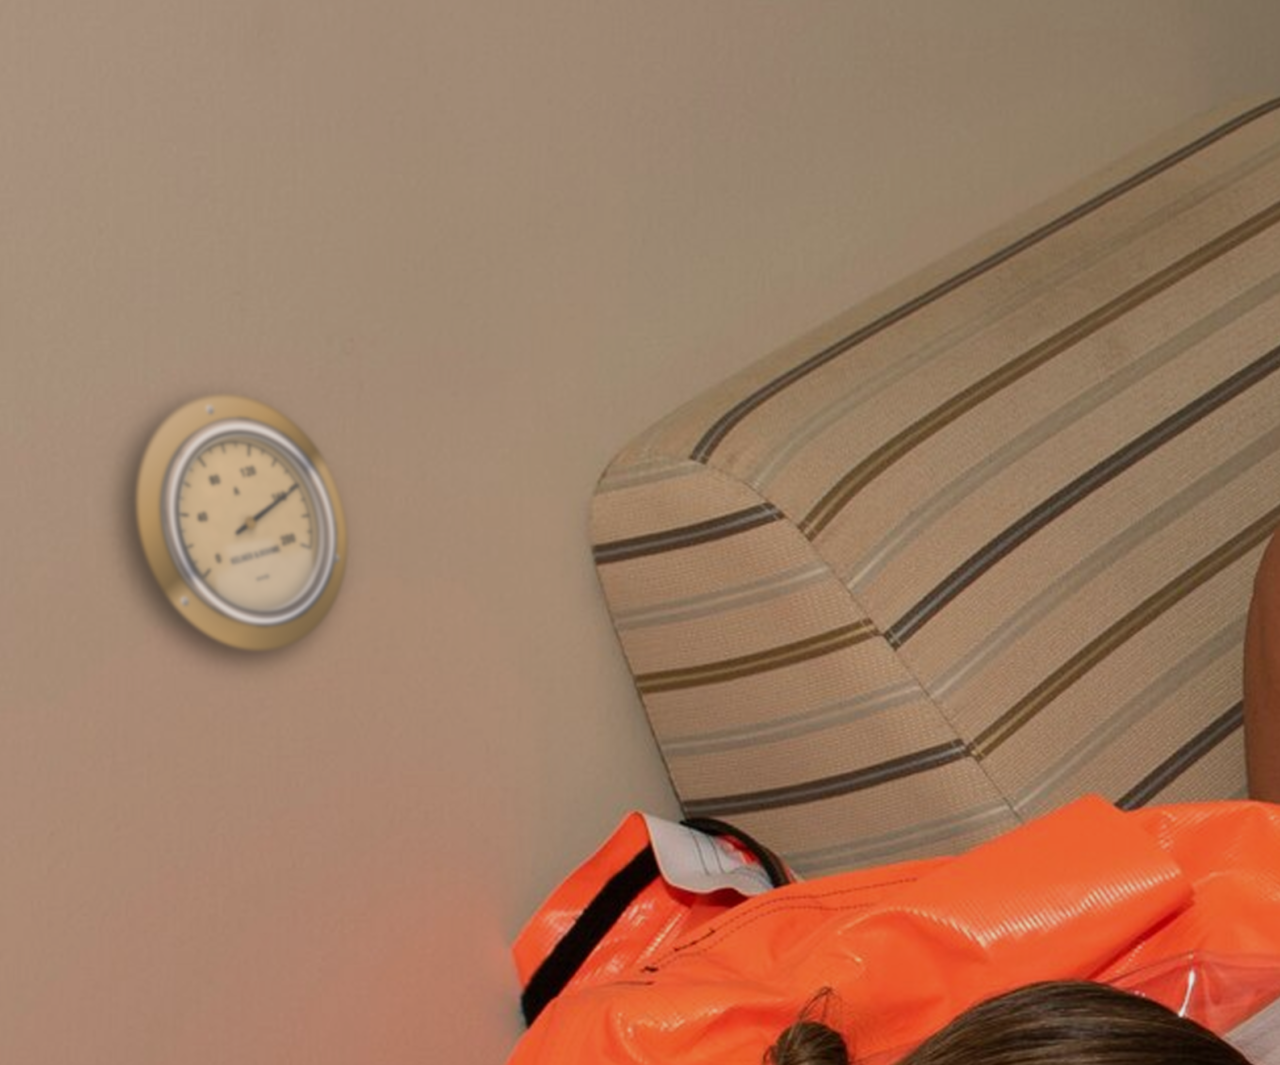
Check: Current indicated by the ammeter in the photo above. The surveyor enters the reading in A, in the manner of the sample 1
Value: 160
